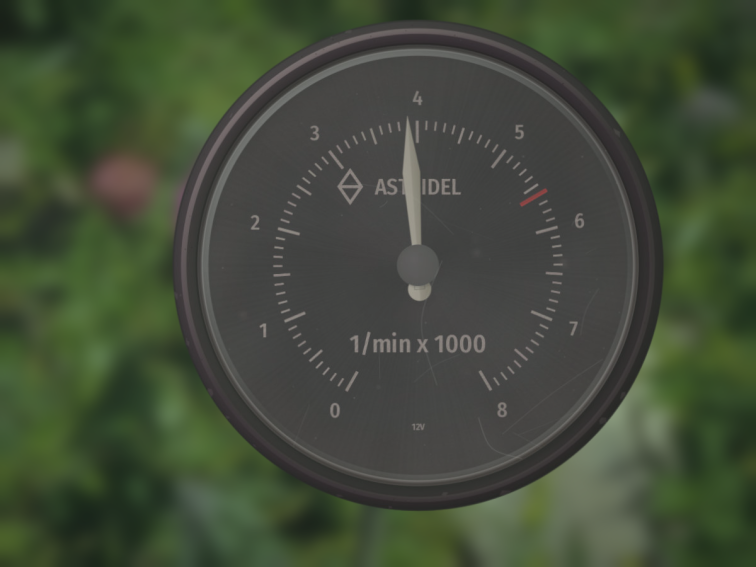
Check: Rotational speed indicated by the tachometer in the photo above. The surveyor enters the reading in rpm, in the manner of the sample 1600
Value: 3900
